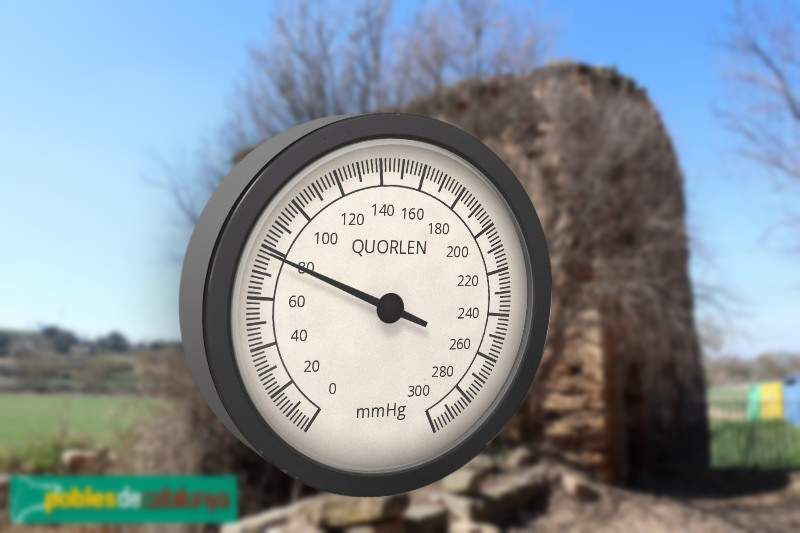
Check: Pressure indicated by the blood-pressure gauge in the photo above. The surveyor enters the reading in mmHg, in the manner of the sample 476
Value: 78
